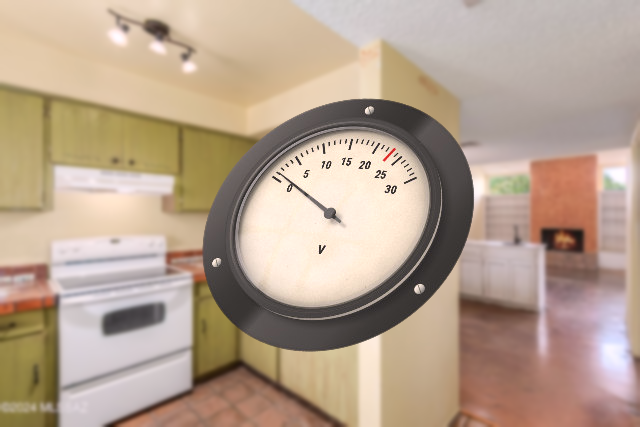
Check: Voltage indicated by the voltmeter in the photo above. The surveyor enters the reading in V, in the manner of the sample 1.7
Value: 1
